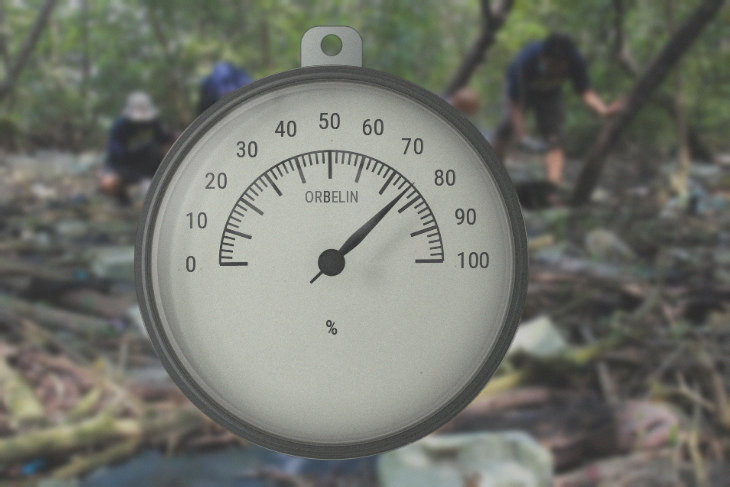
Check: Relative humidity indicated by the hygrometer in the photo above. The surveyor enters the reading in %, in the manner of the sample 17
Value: 76
